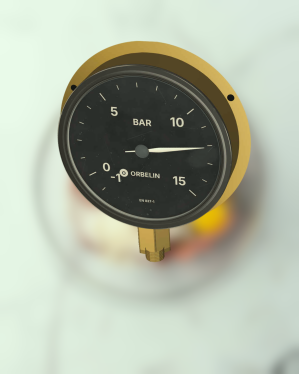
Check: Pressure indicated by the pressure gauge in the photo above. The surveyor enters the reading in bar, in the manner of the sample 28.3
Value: 12
